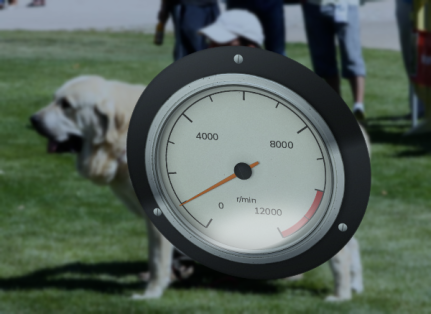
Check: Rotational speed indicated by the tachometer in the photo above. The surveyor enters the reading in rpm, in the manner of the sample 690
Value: 1000
